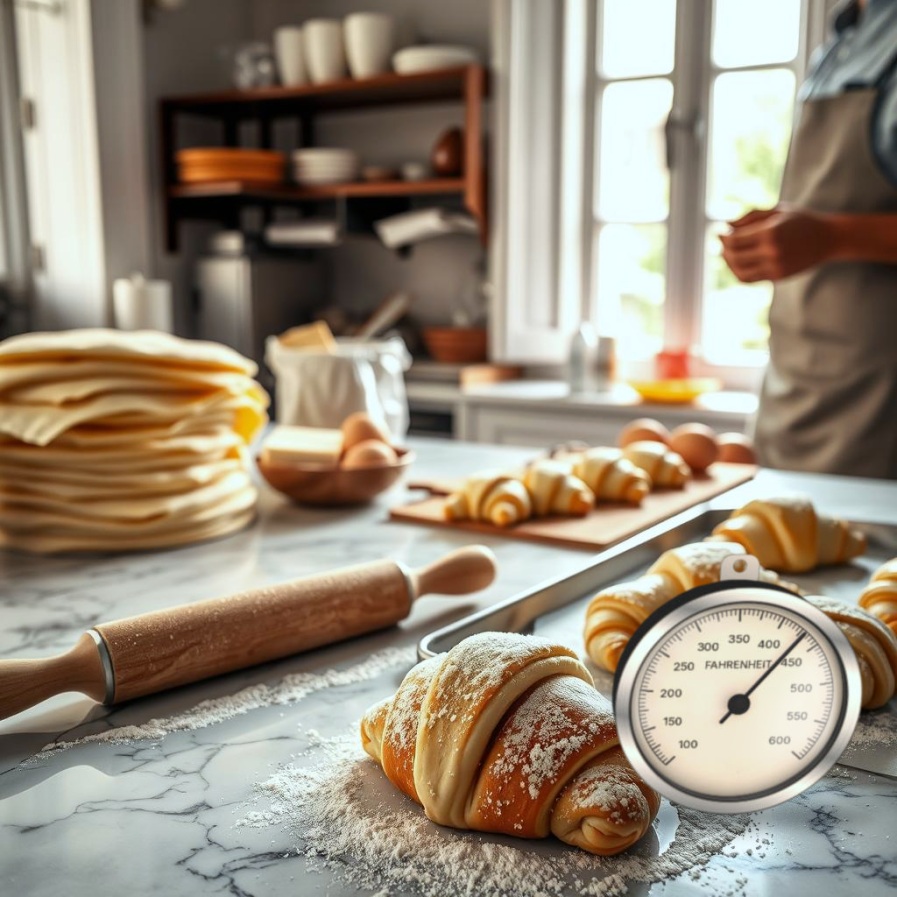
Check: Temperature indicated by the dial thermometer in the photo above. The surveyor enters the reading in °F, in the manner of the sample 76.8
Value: 425
